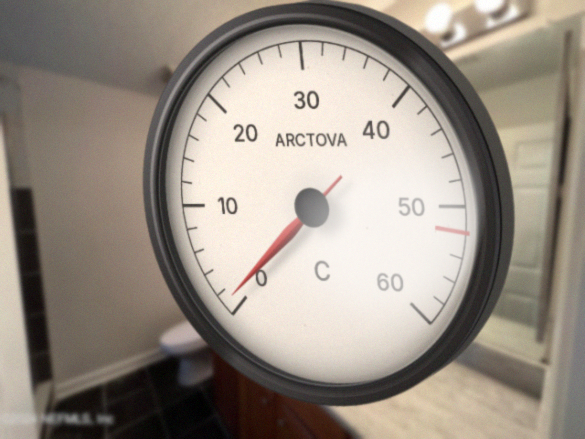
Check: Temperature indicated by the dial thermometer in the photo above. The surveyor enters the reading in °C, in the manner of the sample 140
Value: 1
